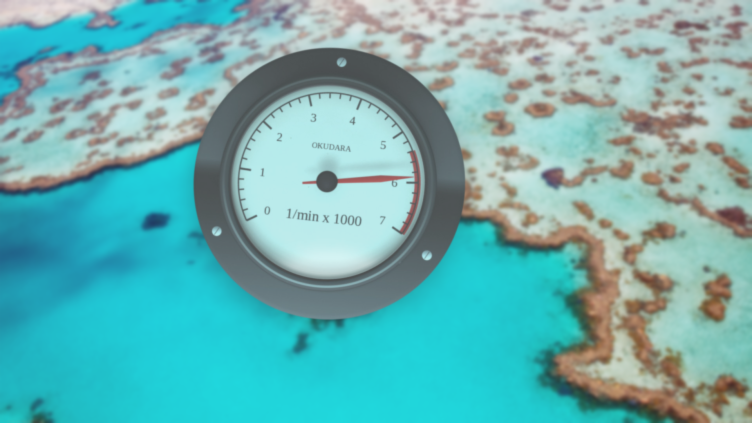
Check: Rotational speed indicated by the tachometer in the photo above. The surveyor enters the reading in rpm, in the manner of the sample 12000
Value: 5900
